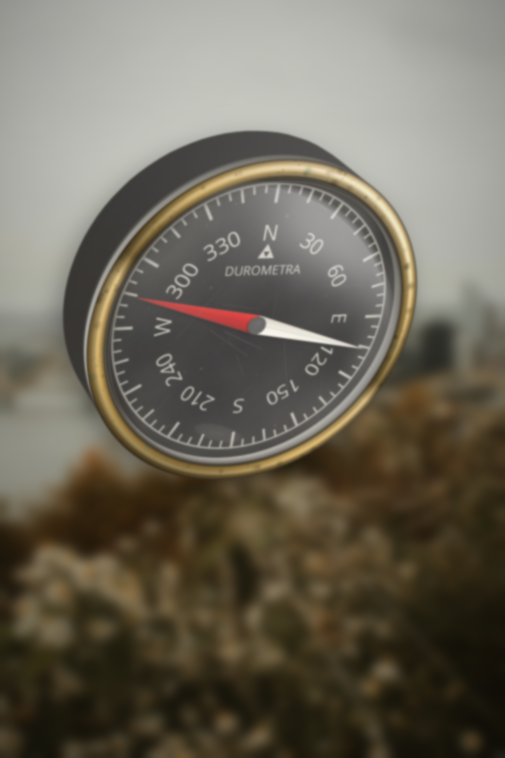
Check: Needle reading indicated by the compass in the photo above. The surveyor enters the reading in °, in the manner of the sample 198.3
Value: 285
